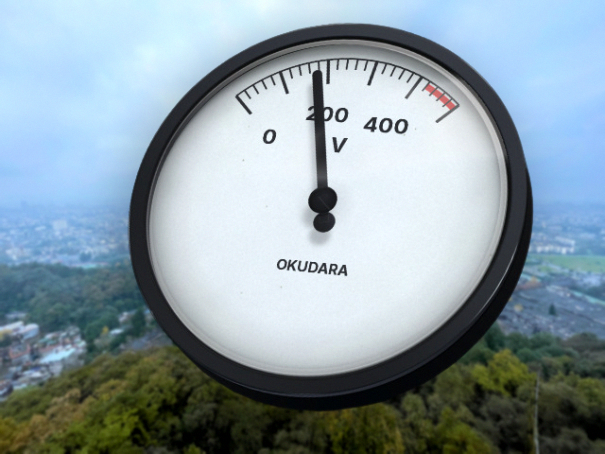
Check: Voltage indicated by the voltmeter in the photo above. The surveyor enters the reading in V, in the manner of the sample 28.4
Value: 180
